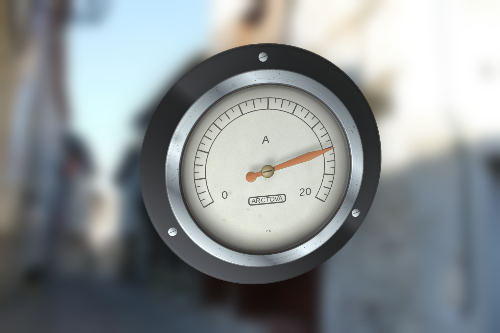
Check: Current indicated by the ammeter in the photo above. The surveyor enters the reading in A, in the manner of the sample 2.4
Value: 16
